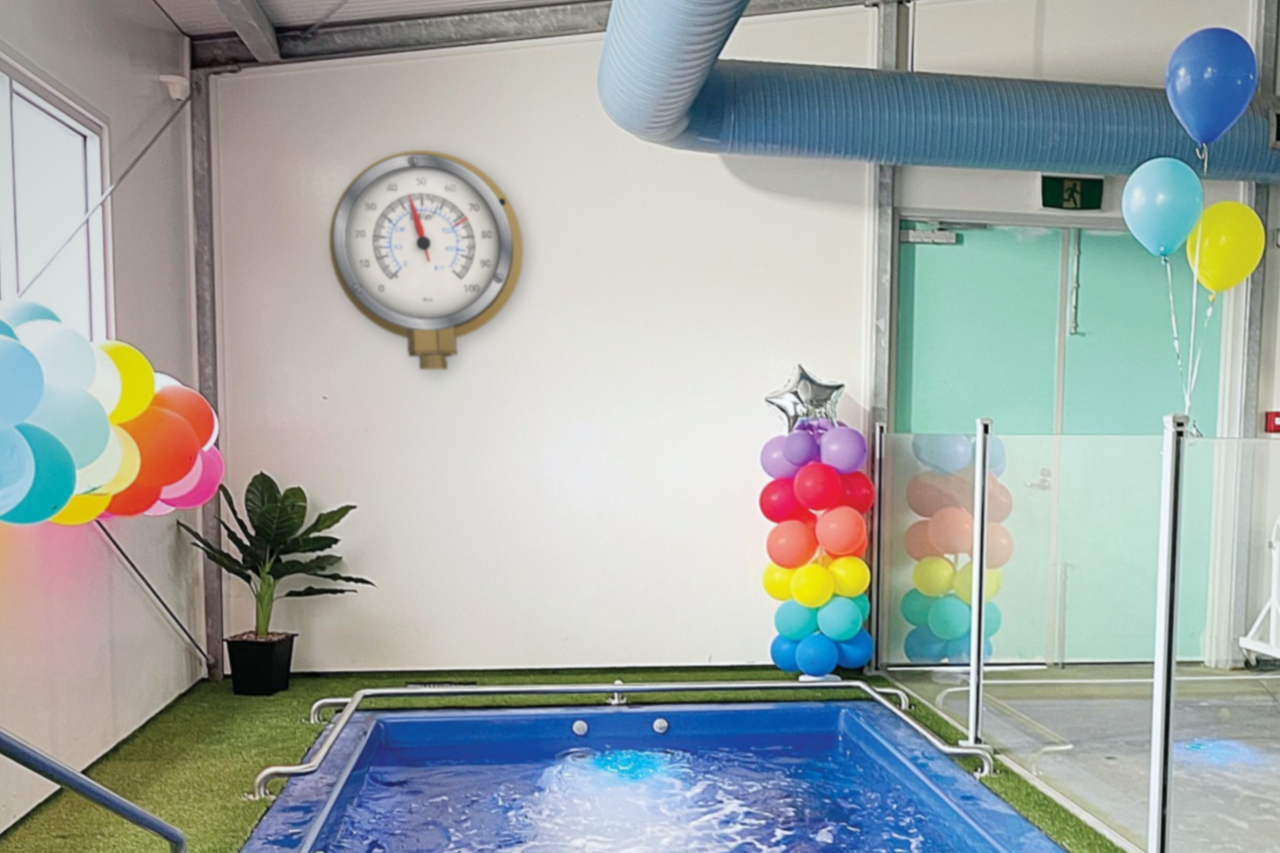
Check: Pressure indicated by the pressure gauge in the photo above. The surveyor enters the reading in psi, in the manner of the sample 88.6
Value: 45
